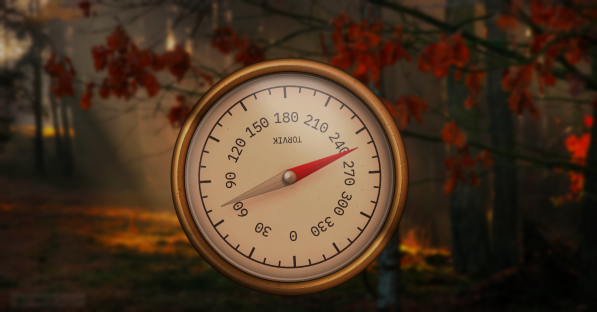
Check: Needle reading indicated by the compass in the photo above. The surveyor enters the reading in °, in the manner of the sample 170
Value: 250
